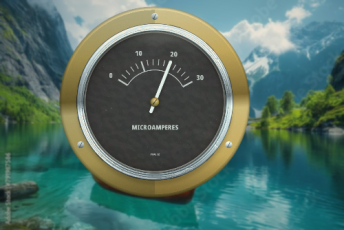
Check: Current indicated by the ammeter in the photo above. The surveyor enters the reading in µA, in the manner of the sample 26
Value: 20
